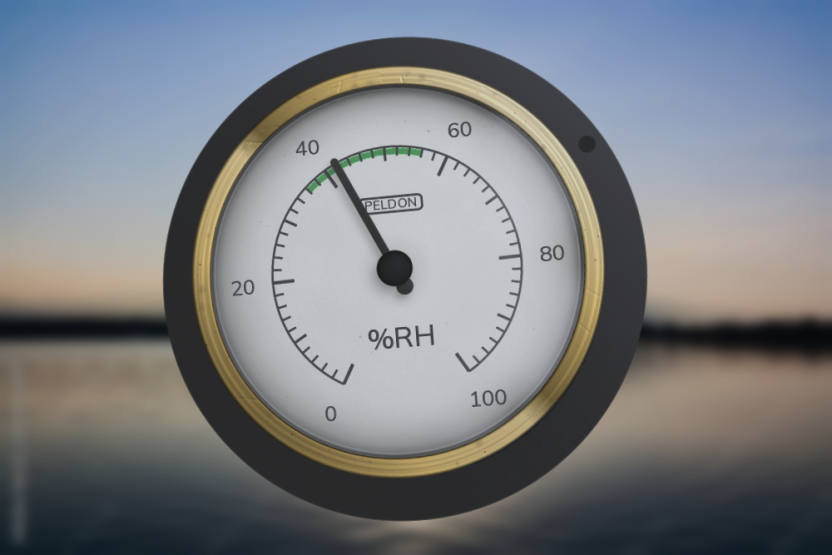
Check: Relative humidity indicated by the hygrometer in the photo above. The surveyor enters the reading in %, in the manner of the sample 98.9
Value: 42
